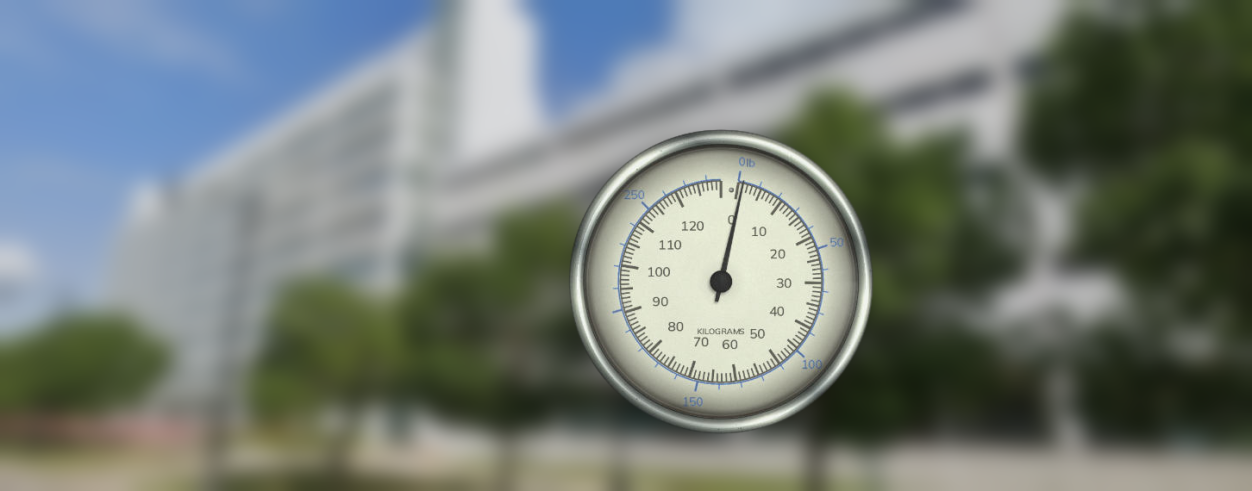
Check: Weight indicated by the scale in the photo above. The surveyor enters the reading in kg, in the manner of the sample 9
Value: 1
